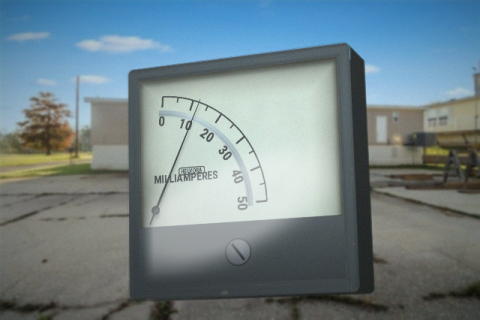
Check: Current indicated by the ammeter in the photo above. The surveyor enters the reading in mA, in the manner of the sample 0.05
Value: 12.5
